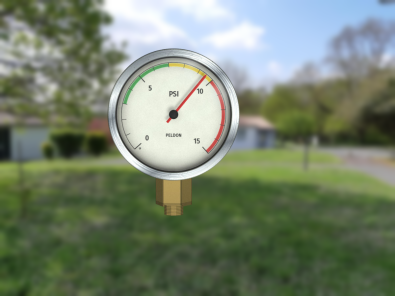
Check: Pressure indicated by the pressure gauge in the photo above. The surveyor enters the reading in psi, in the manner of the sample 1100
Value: 9.5
